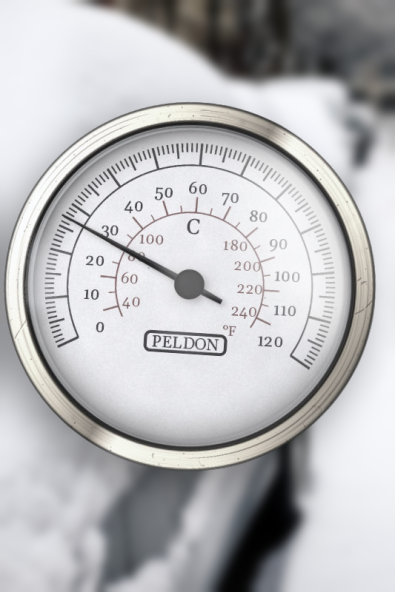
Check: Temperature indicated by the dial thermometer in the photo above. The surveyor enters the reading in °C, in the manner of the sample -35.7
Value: 27
